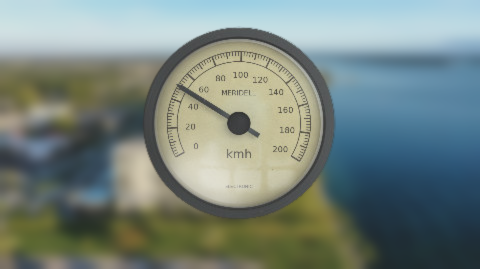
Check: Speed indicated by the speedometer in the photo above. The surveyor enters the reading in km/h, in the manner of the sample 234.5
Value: 50
